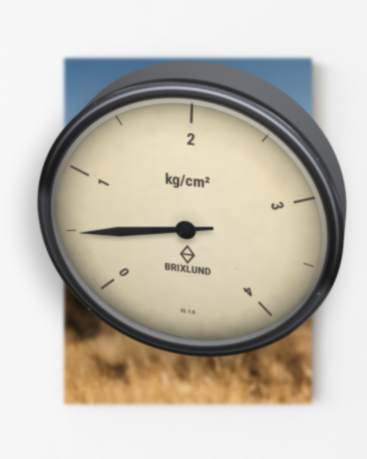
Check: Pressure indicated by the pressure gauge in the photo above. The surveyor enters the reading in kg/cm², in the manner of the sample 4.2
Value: 0.5
